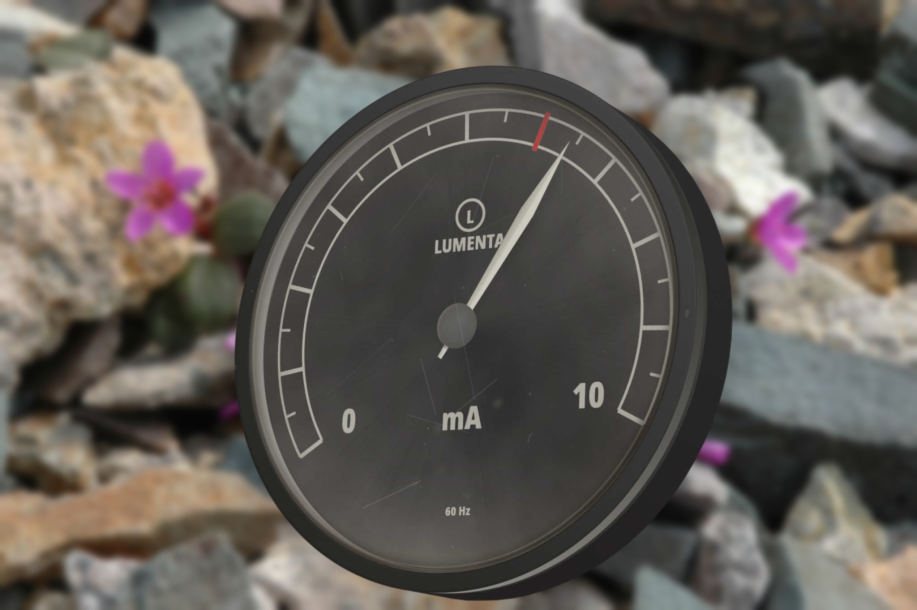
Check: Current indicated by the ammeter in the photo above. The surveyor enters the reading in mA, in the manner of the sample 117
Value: 6.5
